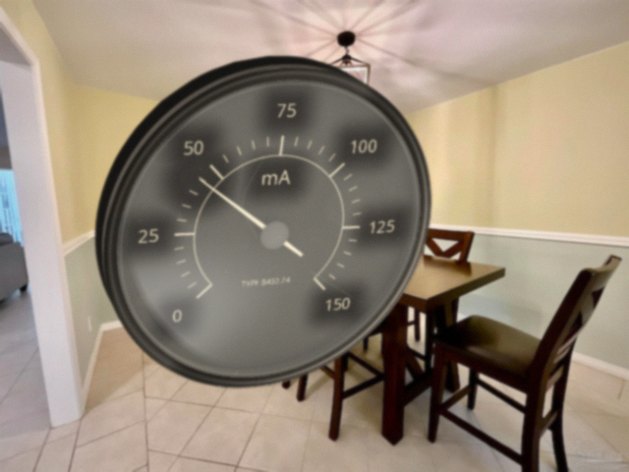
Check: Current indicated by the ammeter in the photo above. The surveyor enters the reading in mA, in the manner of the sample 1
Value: 45
